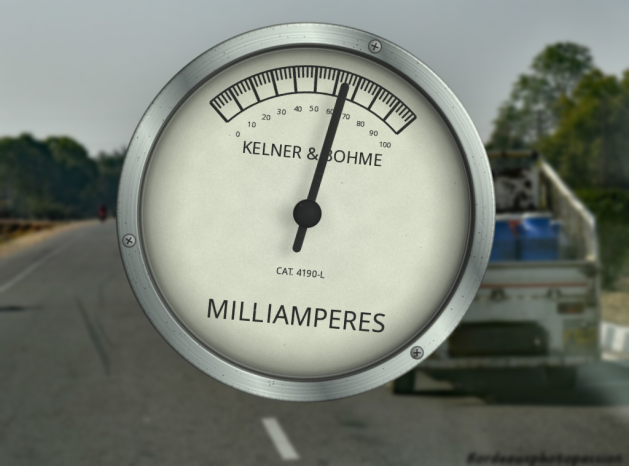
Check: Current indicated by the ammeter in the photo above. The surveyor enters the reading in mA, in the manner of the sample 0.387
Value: 64
